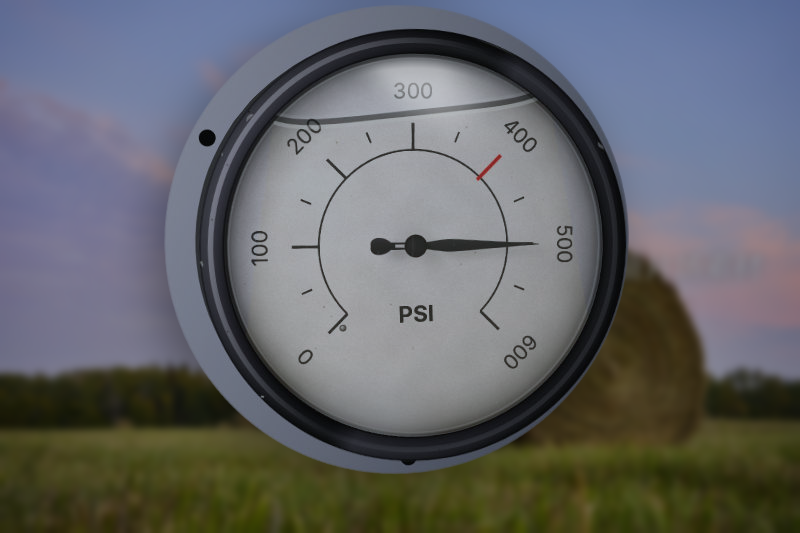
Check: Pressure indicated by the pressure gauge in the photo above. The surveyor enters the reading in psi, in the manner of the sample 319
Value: 500
